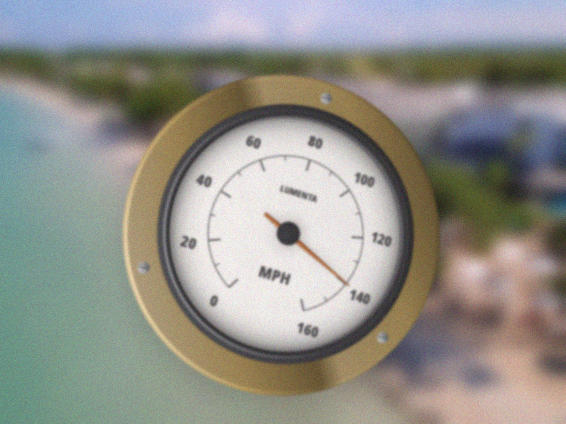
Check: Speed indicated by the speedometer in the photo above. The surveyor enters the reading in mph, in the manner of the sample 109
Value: 140
